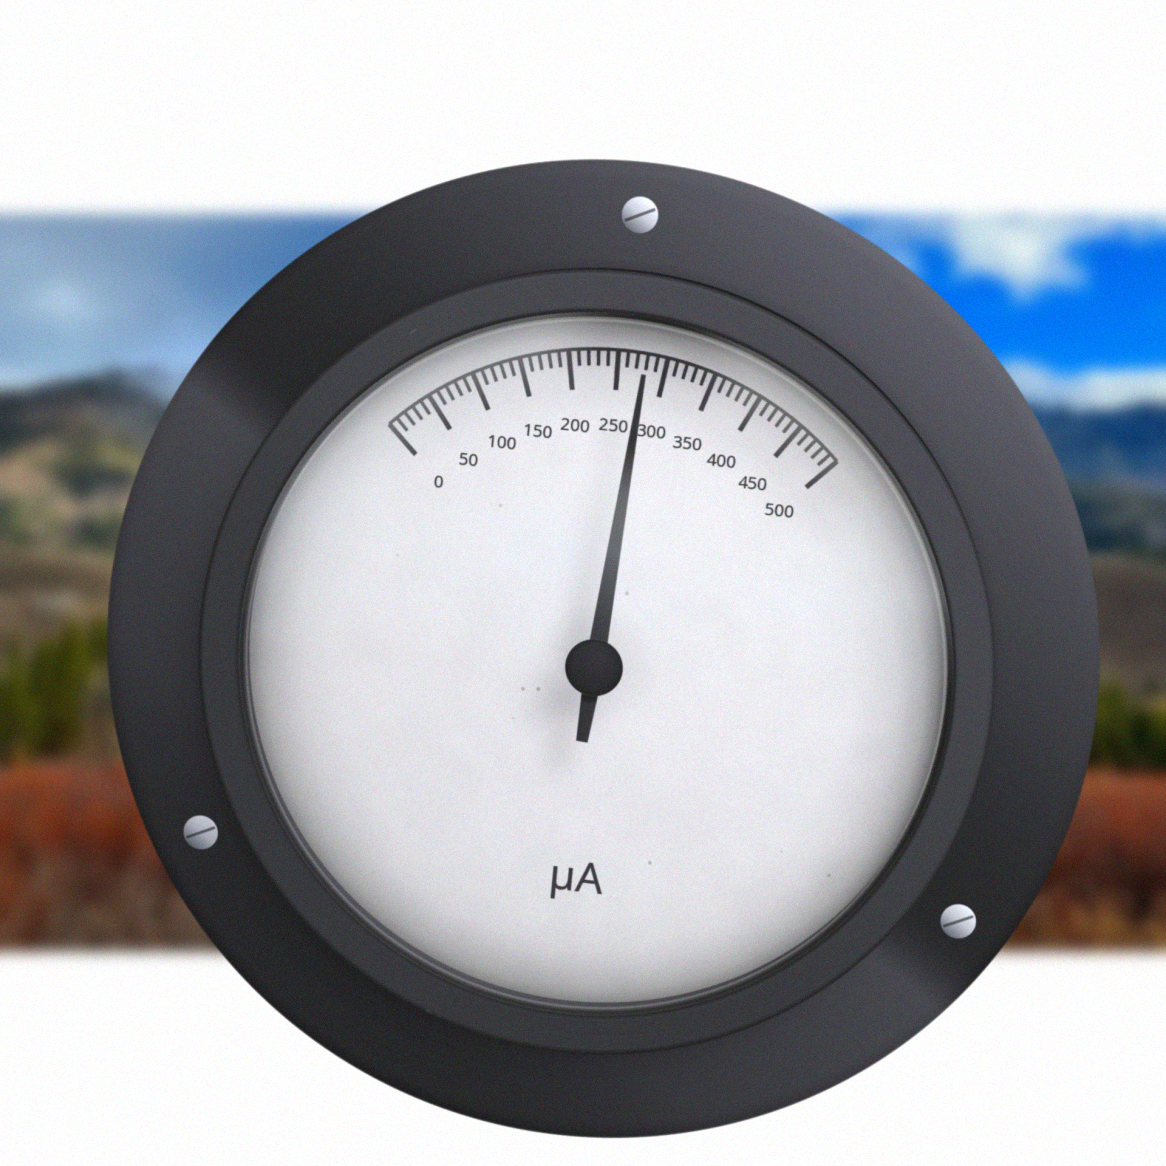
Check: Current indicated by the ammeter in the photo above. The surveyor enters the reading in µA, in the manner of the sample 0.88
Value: 280
